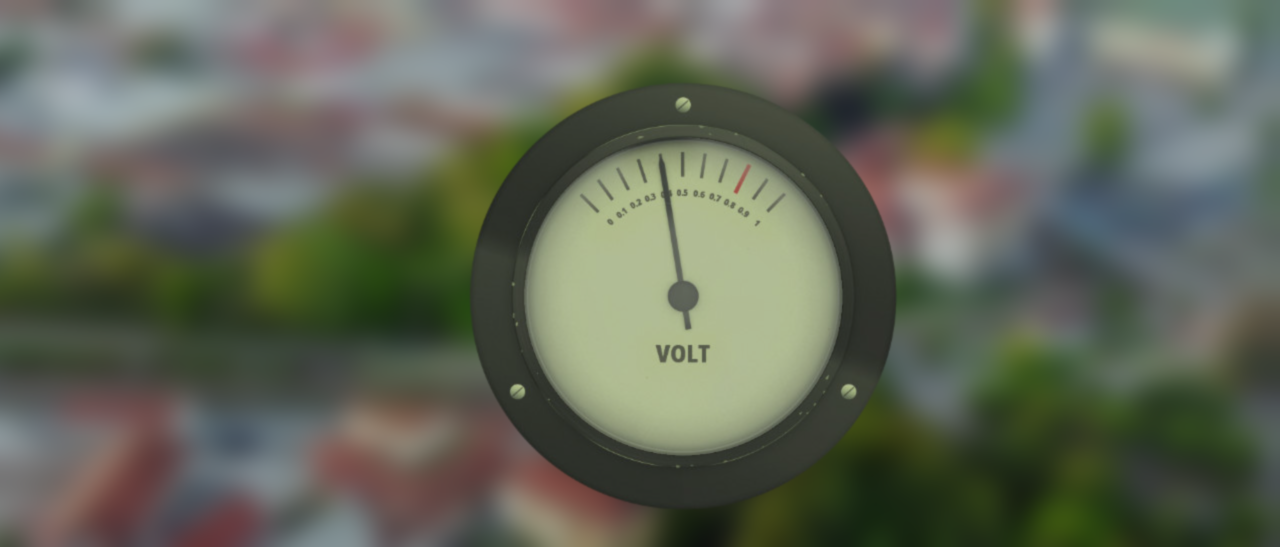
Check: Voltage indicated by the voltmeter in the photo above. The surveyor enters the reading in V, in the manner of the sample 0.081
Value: 0.4
